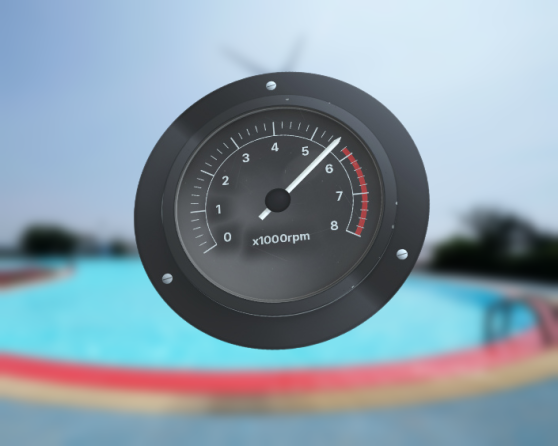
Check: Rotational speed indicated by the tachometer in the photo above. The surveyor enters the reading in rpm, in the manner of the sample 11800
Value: 5600
